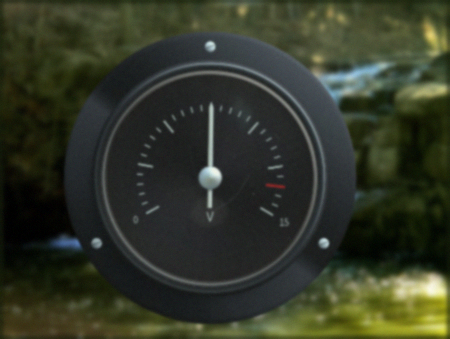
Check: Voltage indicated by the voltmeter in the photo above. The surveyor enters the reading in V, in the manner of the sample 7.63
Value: 7.5
